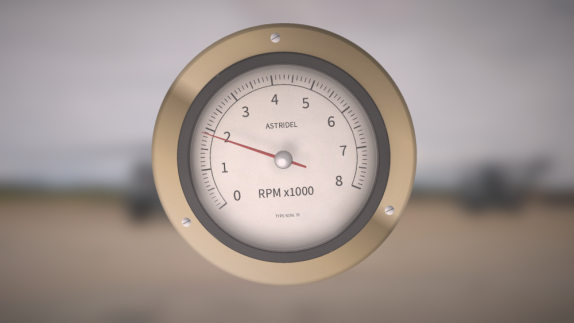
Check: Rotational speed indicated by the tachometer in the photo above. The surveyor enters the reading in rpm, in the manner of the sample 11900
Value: 1900
